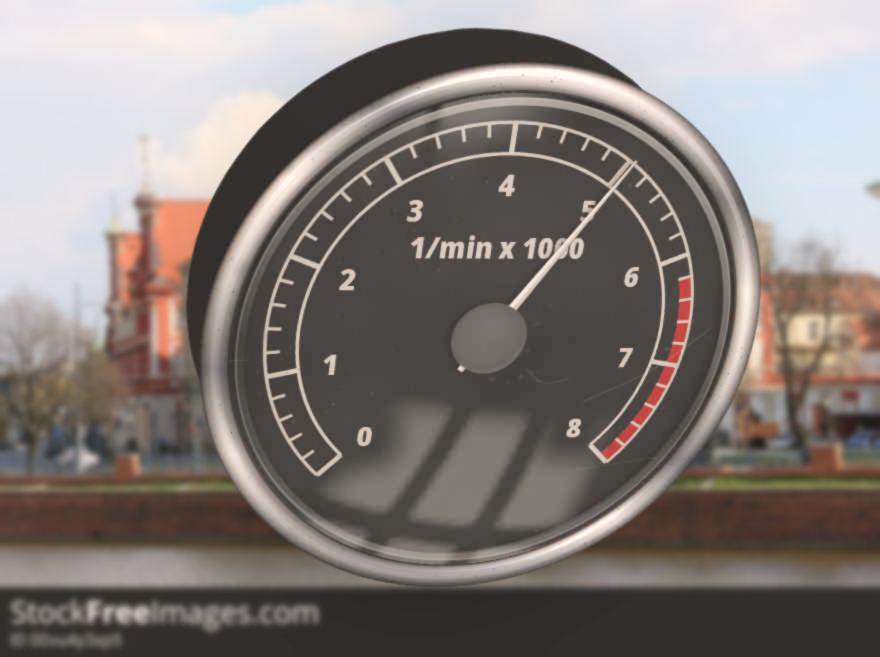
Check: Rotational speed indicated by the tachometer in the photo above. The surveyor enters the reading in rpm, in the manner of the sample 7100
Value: 5000
